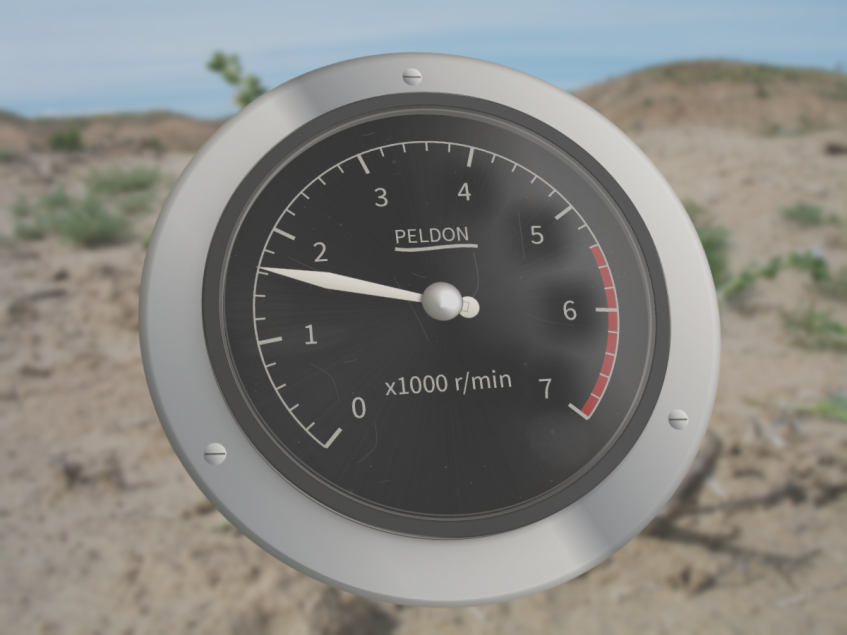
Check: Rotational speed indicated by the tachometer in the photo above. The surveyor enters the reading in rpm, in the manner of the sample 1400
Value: 1600
